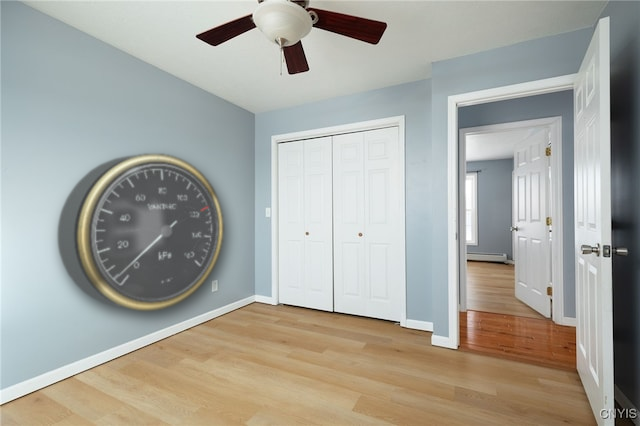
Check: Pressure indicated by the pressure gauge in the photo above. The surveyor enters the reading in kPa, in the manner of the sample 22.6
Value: 5
